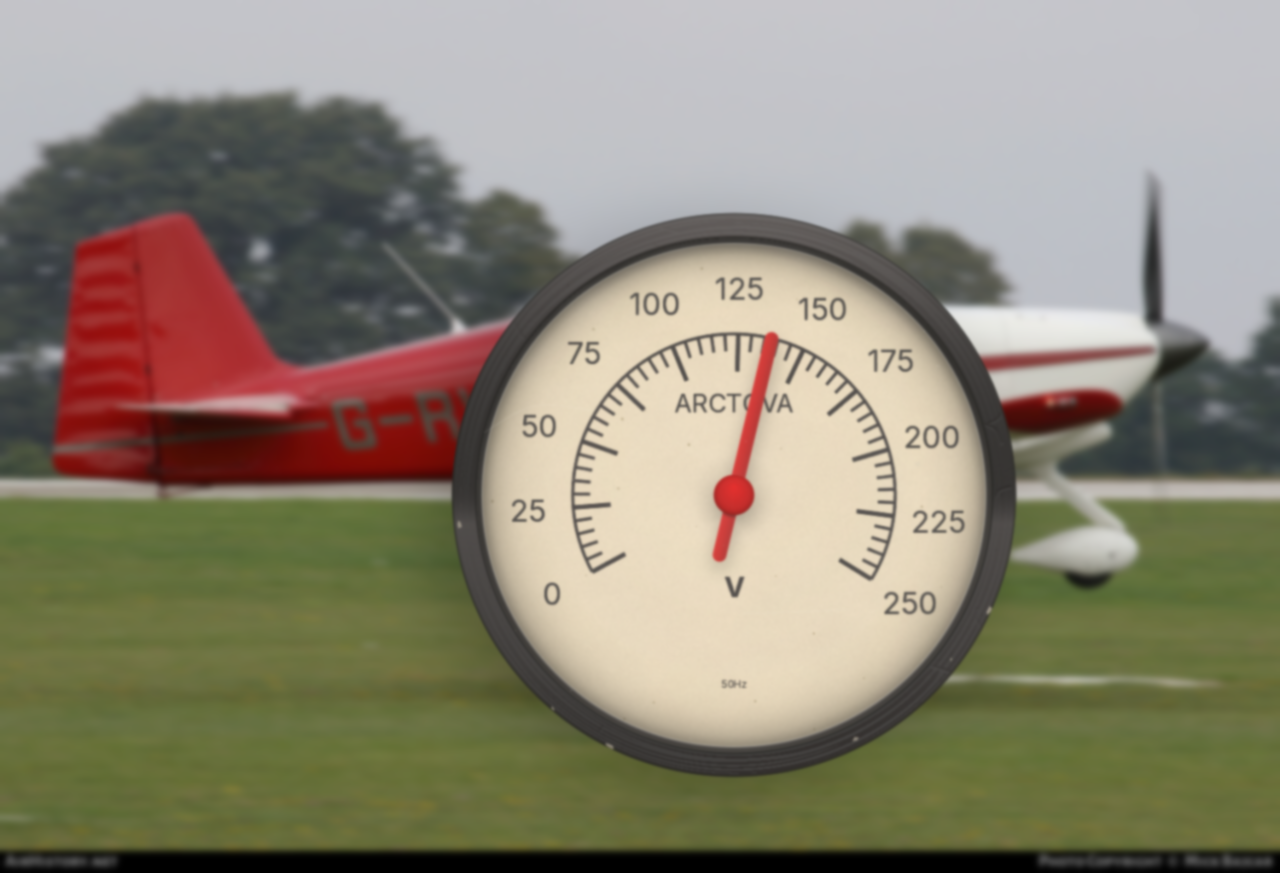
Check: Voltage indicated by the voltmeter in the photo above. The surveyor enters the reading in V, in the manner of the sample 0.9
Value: 137.5
